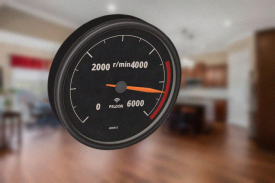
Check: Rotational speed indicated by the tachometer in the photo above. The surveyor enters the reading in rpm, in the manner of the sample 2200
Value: 5250
